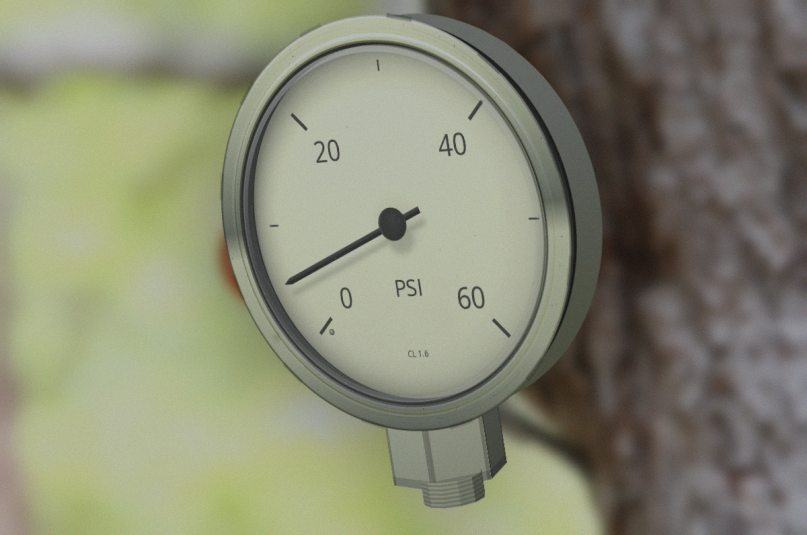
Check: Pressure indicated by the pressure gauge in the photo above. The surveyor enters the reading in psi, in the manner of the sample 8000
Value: 5
